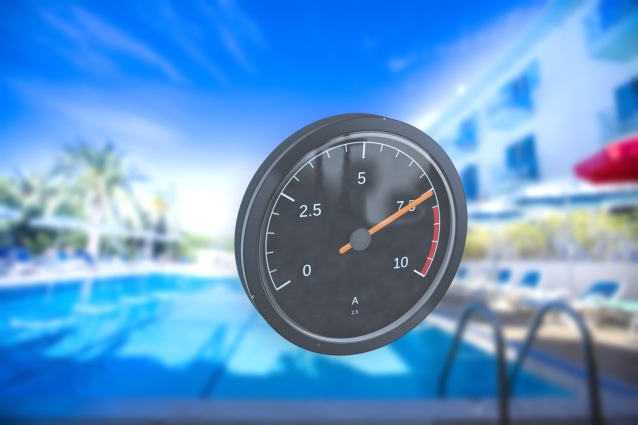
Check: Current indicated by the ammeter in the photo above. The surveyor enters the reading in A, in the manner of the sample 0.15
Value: 7.5
